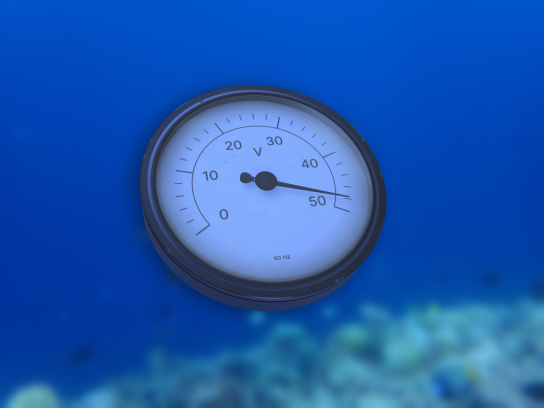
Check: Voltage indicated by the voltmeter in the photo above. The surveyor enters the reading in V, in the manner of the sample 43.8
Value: 48
